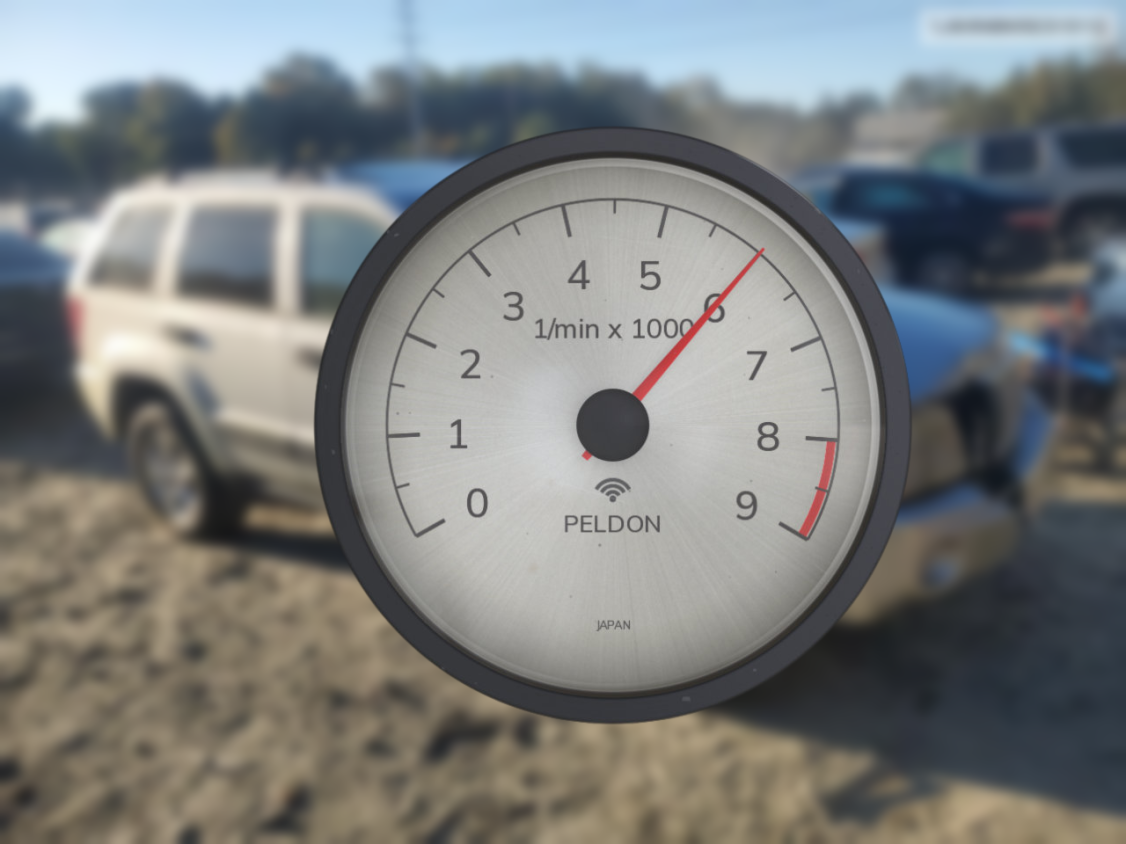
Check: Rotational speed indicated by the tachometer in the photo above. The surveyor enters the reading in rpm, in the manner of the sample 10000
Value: 6000
